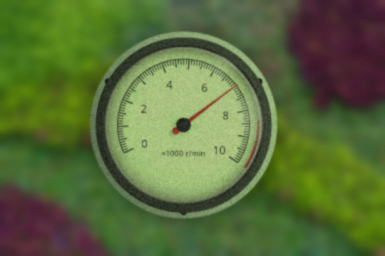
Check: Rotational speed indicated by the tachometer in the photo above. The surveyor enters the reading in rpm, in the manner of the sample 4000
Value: 7000
